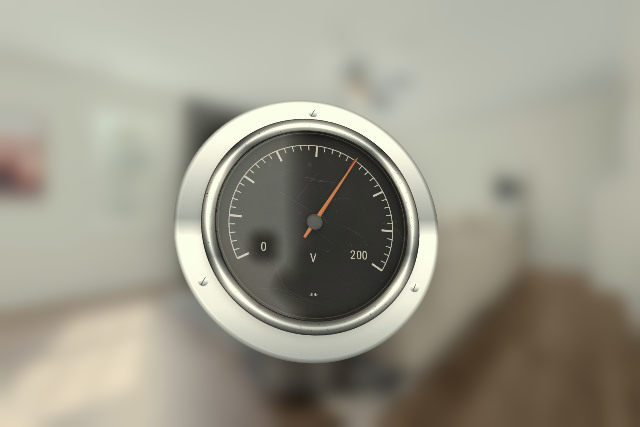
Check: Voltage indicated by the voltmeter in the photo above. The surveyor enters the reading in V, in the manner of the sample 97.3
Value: 125
